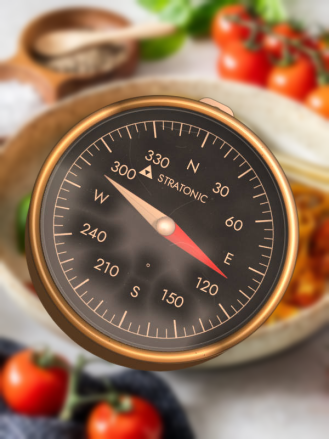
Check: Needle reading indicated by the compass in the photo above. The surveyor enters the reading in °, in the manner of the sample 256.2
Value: 105
